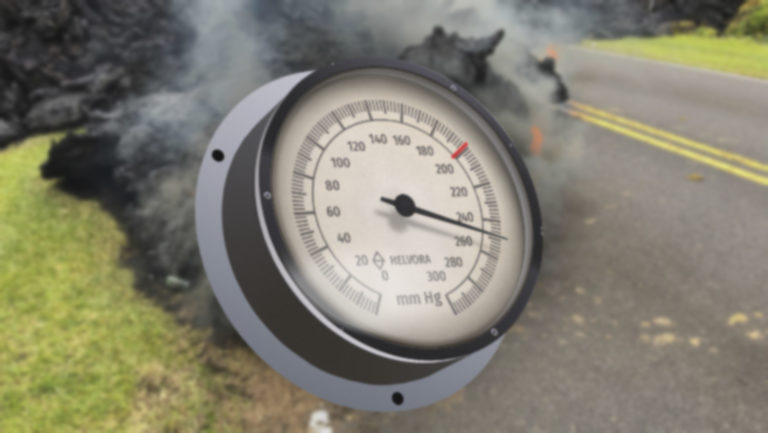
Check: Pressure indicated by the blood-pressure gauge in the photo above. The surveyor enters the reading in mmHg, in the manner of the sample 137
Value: 250
